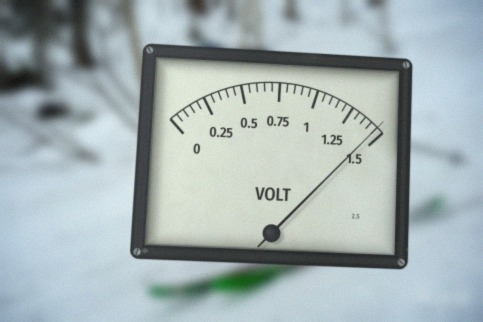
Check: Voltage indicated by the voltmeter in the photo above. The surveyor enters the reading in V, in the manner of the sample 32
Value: 1.45
